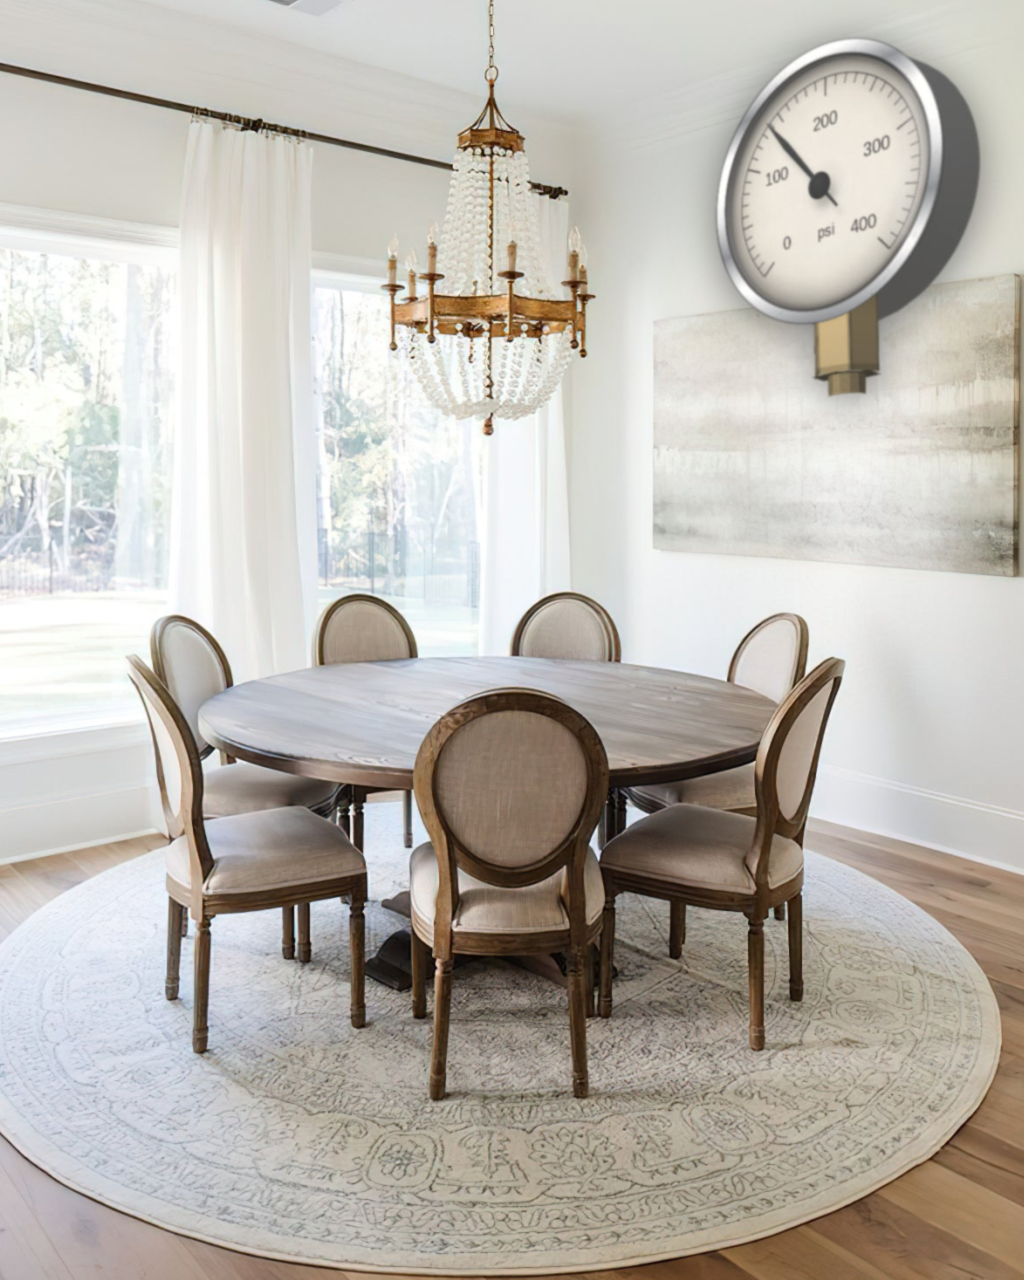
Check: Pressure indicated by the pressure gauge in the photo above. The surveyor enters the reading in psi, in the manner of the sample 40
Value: 140
